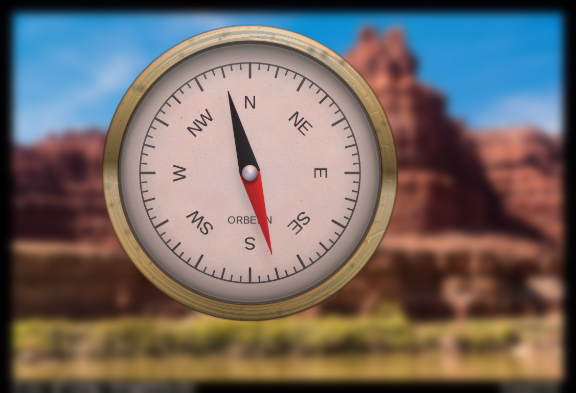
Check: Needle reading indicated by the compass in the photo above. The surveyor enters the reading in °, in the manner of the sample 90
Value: 165
